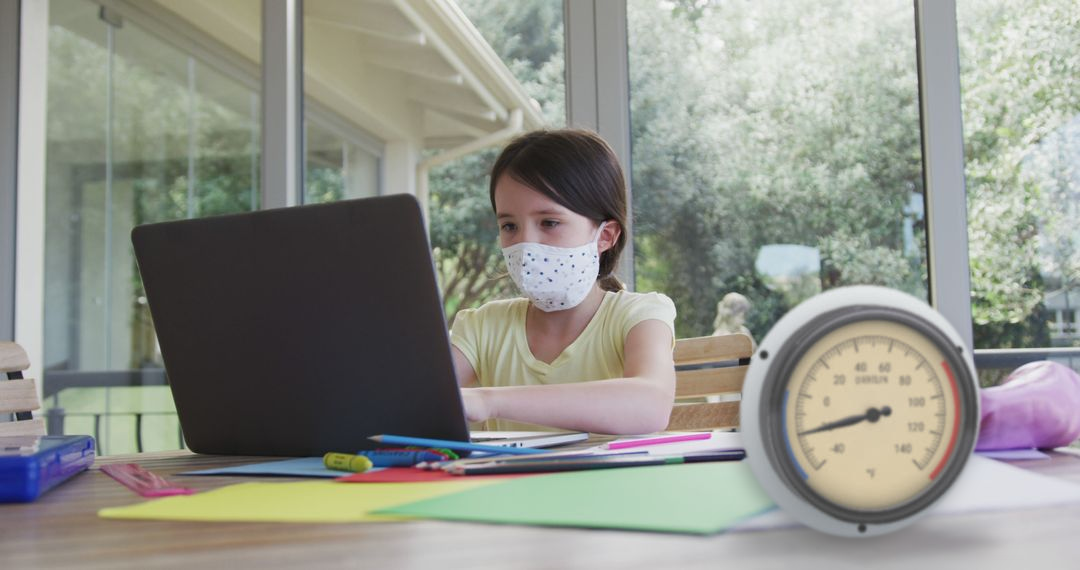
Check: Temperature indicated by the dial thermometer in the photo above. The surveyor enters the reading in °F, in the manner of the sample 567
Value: -20
